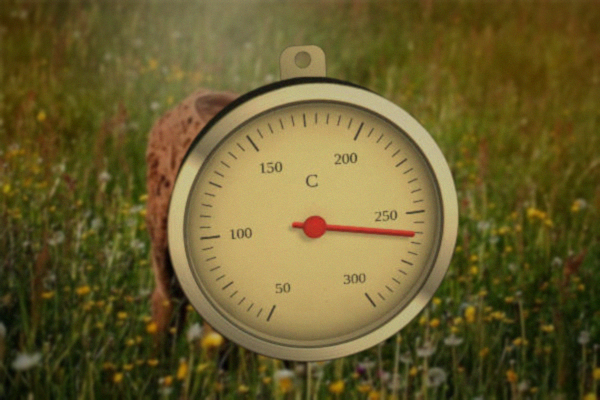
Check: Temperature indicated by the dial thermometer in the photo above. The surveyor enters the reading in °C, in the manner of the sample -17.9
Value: 260
